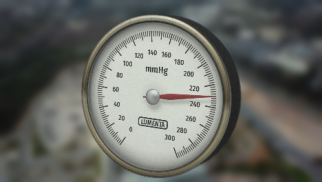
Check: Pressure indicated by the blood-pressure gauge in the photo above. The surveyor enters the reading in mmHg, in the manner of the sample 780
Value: 230
